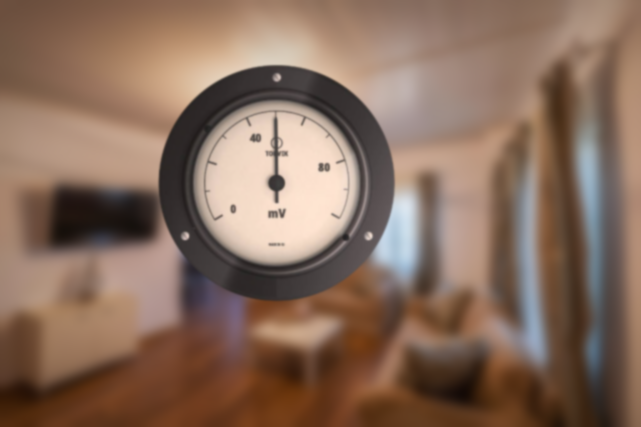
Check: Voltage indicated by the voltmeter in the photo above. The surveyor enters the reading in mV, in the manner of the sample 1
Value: 50
